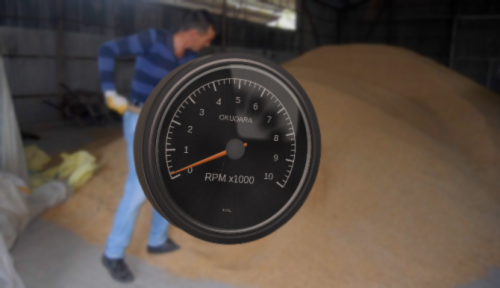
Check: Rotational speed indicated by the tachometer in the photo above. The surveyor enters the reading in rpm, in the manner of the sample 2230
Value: 200
